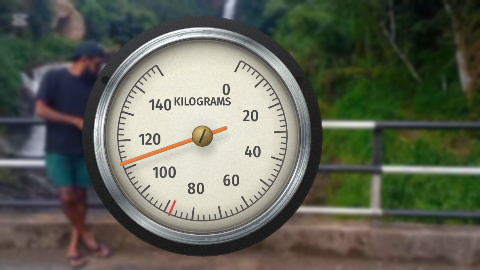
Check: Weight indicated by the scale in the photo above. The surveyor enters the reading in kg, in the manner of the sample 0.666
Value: 112
